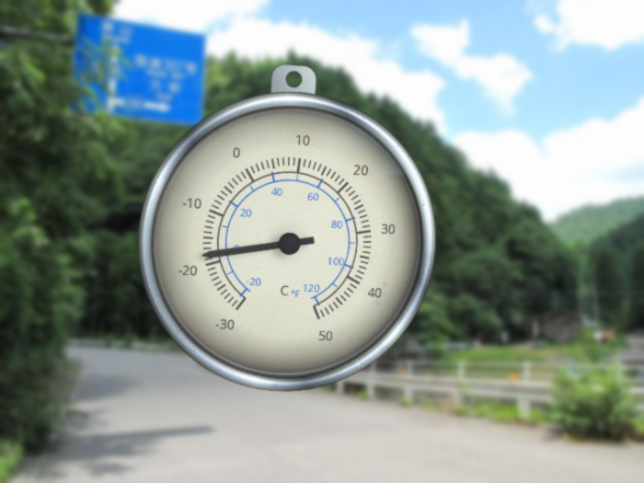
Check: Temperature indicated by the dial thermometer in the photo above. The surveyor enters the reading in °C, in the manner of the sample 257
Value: -18
